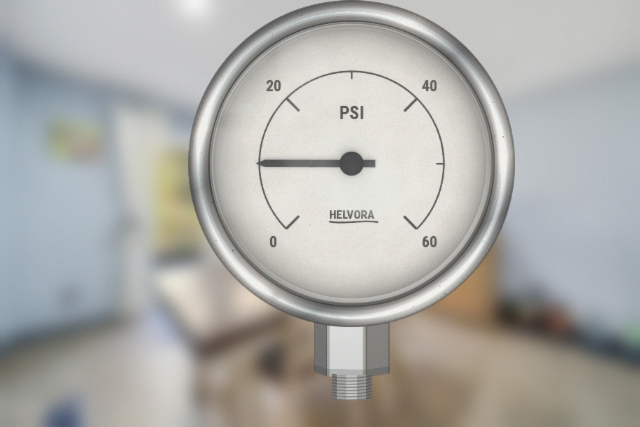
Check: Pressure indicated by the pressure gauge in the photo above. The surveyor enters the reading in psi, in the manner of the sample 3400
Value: 10
